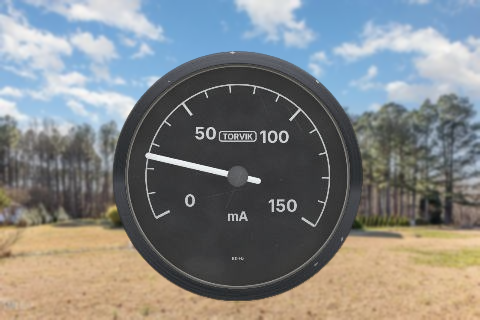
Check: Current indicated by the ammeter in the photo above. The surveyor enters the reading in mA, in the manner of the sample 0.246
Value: 25
